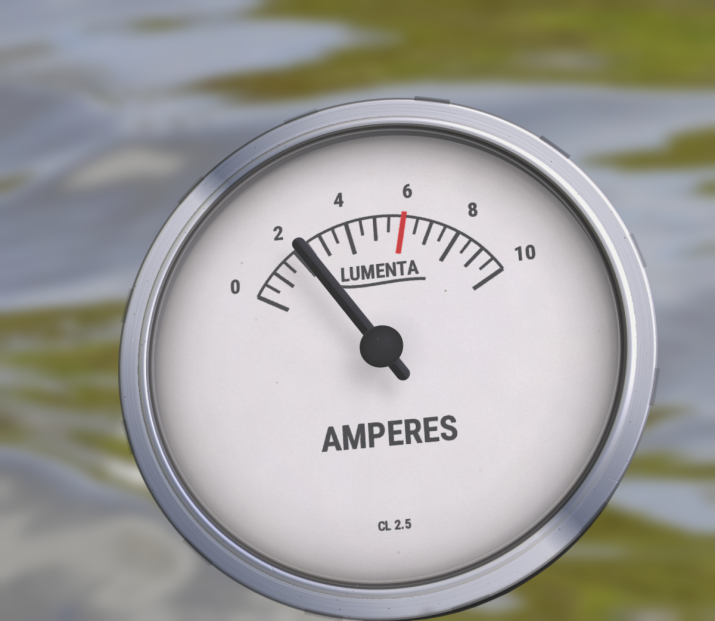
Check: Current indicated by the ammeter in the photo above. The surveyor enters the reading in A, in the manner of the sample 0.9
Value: 2.25
